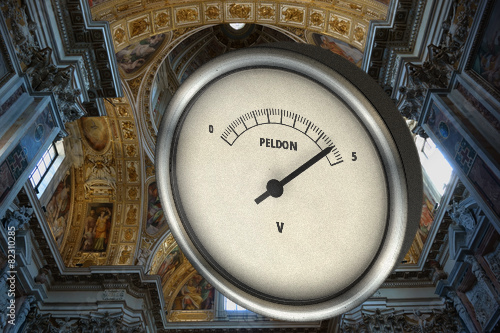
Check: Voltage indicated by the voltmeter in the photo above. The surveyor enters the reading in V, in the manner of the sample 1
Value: 4.5
